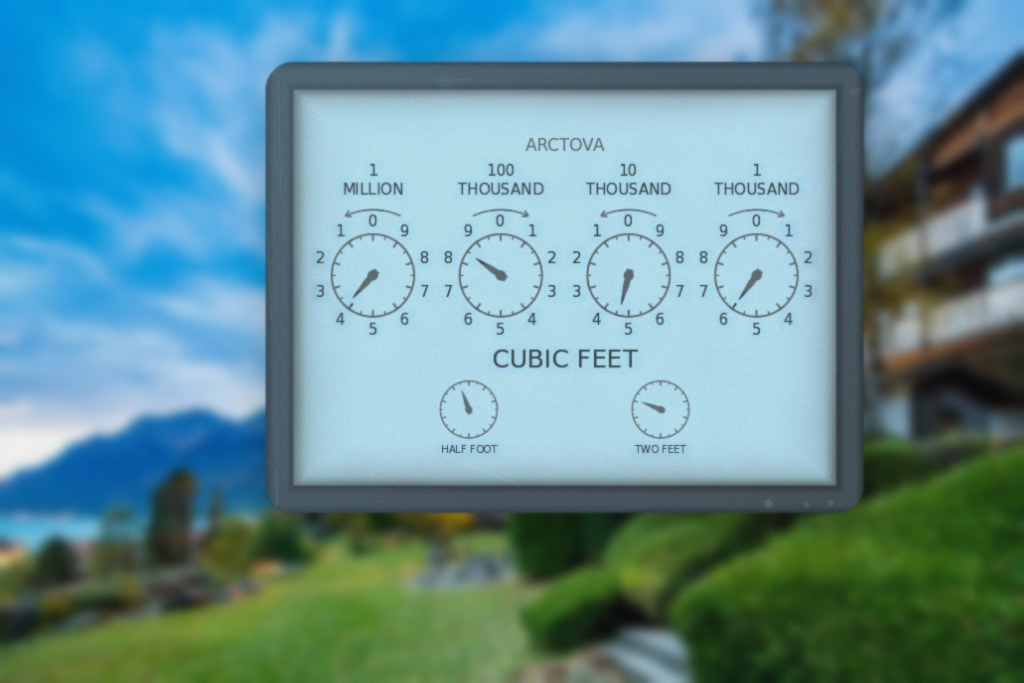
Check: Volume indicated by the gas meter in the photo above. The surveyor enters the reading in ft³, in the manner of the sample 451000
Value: 384600
